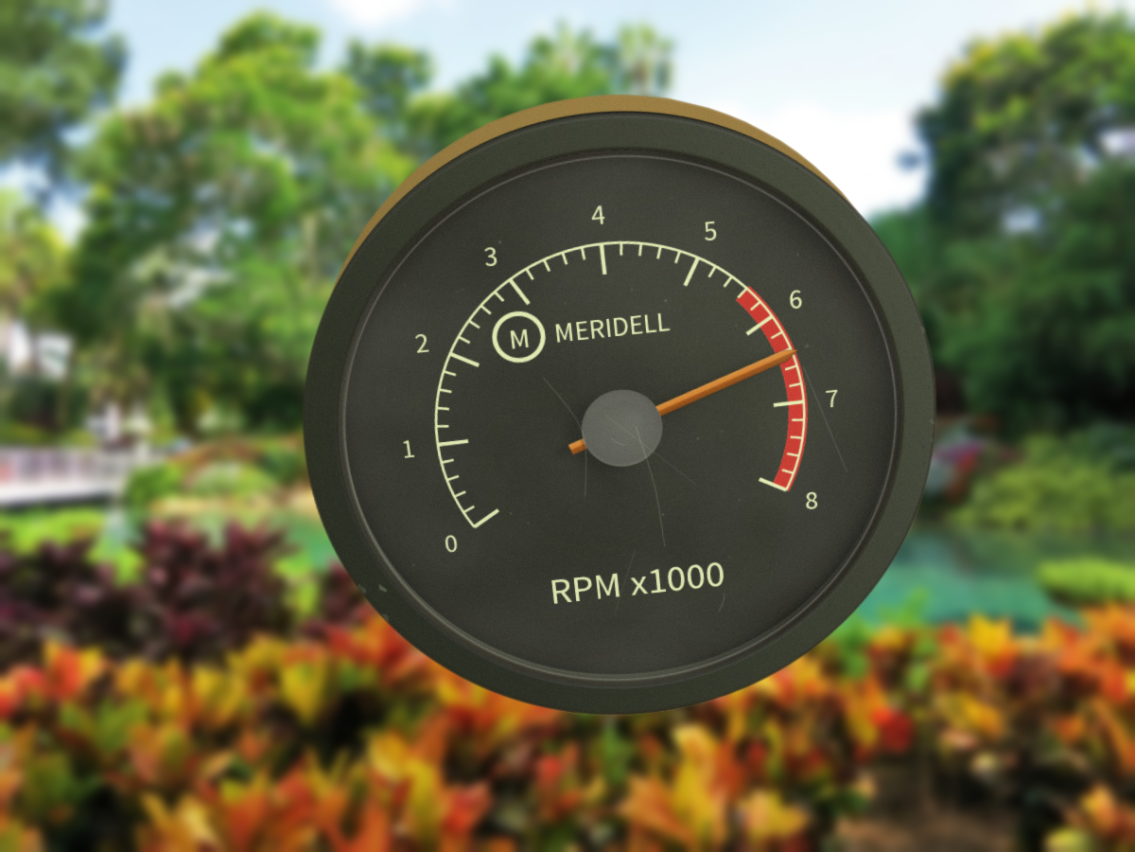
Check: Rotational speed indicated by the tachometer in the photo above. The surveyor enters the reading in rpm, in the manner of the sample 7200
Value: 6400
